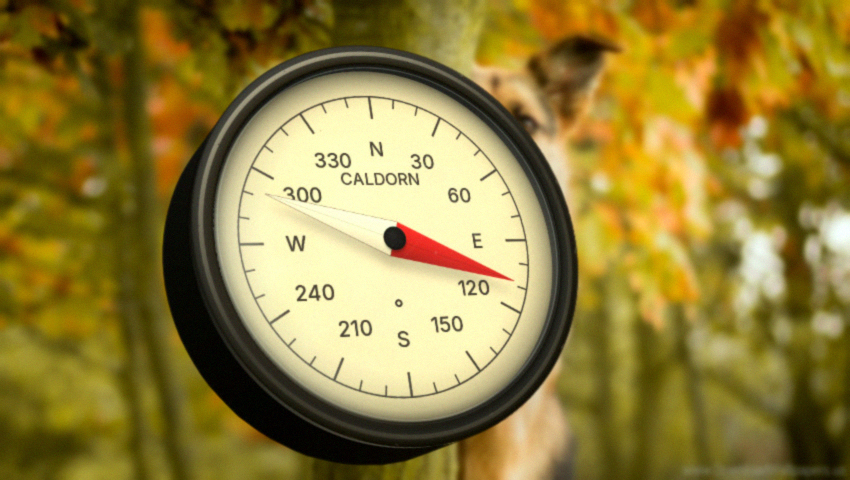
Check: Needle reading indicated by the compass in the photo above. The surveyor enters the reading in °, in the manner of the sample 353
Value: 110
